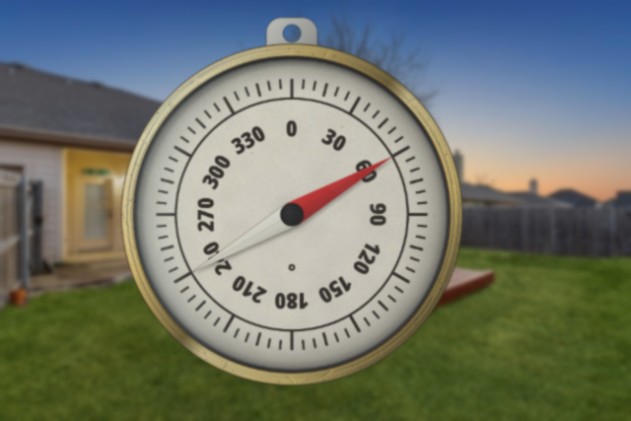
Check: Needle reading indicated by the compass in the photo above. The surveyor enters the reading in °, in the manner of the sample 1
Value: 60
